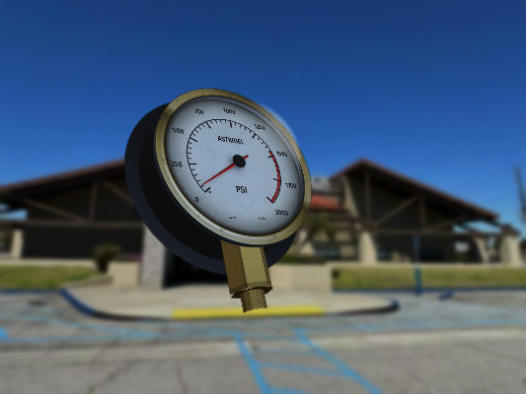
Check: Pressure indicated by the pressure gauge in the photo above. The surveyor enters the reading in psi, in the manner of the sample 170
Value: 50
